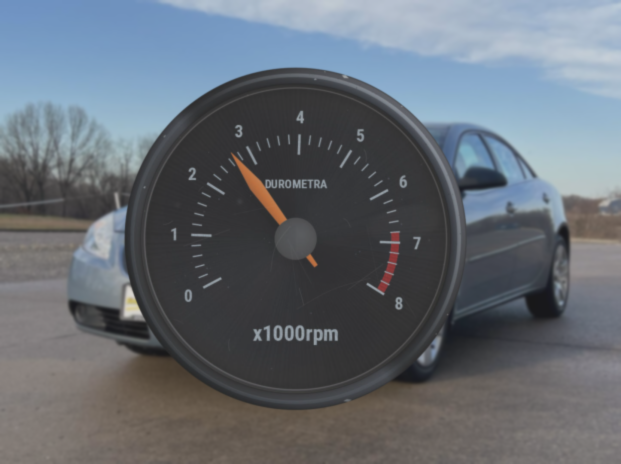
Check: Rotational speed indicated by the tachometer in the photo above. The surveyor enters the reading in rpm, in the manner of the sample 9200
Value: 2700
